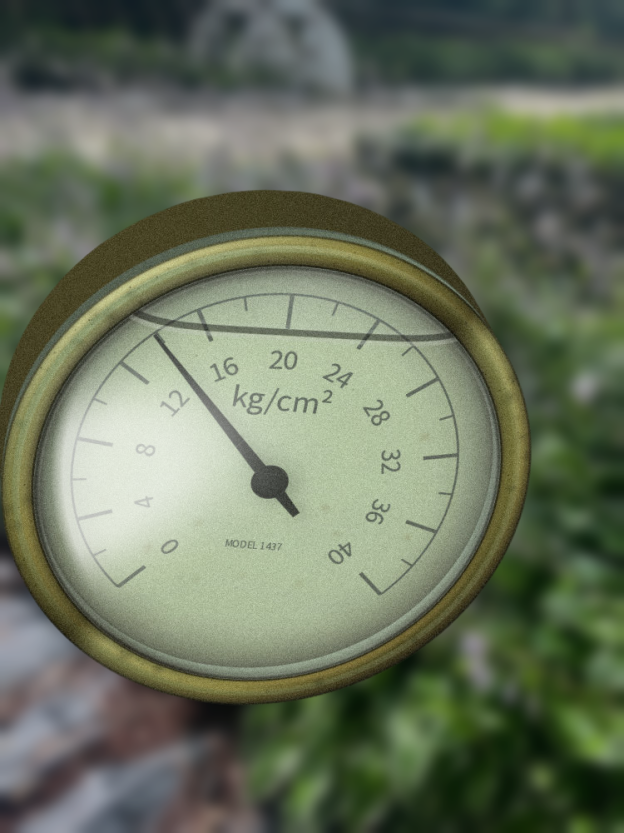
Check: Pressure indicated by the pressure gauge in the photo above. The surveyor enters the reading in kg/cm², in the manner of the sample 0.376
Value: 14
